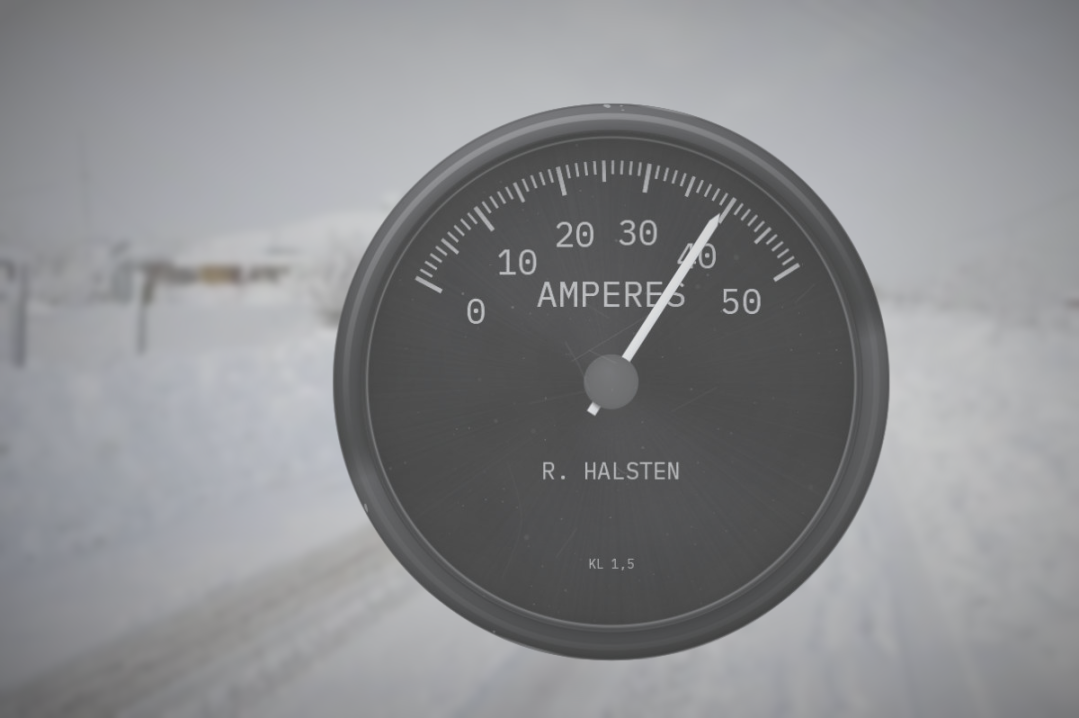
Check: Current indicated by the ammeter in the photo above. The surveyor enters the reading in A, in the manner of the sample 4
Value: 39.5
